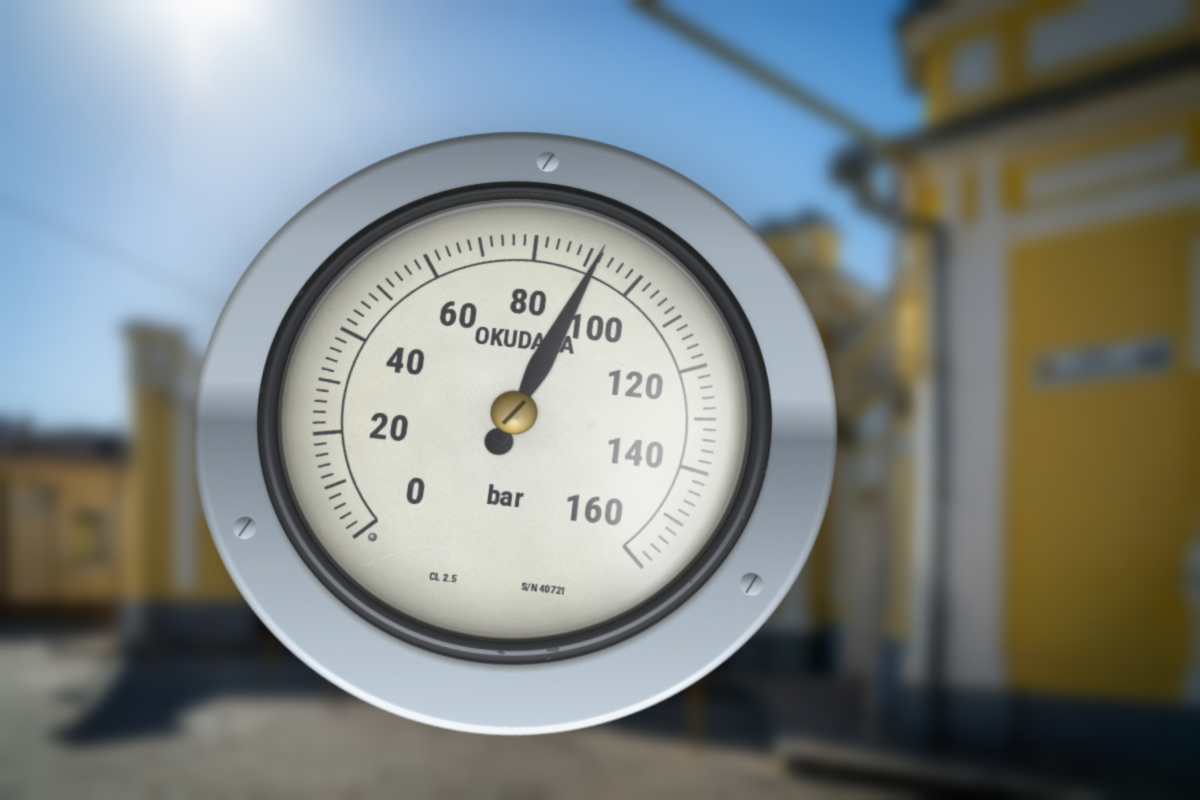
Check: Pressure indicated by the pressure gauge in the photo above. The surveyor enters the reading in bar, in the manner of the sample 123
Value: 92
